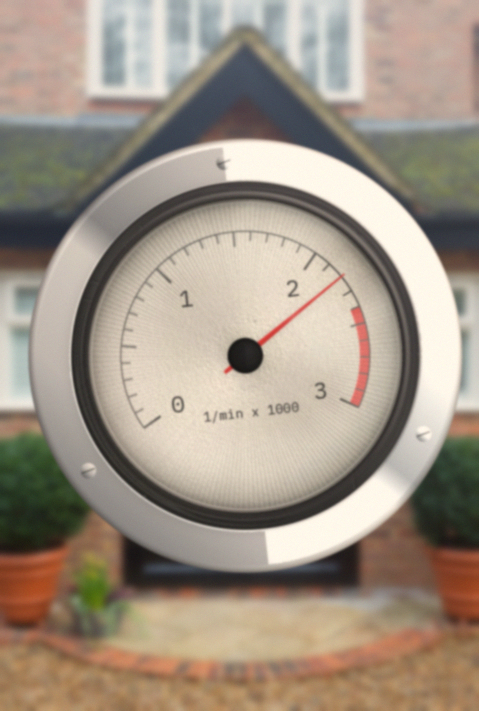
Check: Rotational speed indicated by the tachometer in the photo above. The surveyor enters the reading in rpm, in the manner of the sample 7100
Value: 2200
